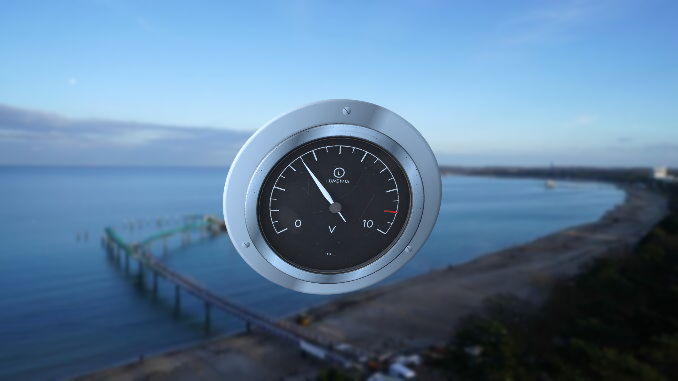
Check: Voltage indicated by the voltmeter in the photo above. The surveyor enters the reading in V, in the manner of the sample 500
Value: 3.5
